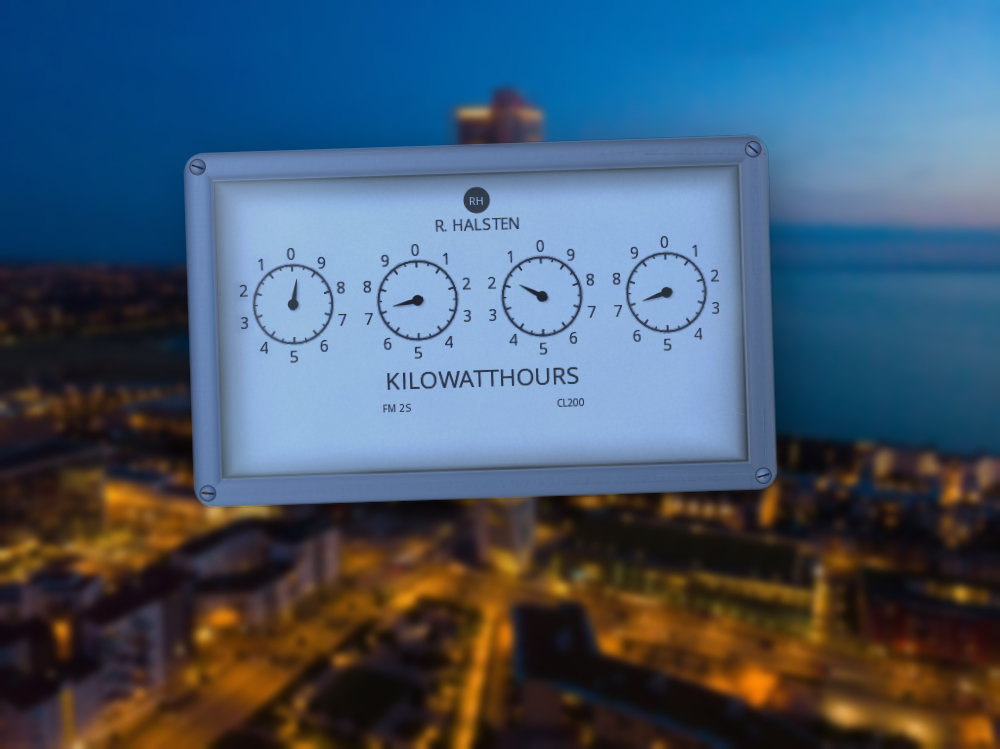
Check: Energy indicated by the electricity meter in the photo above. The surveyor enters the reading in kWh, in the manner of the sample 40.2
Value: 9717
